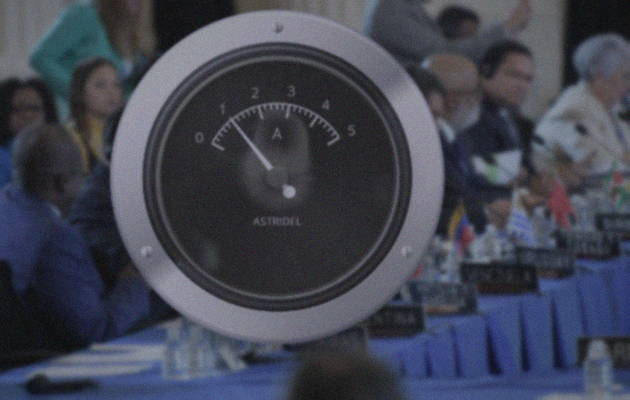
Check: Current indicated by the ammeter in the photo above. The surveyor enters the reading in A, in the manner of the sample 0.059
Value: 1
